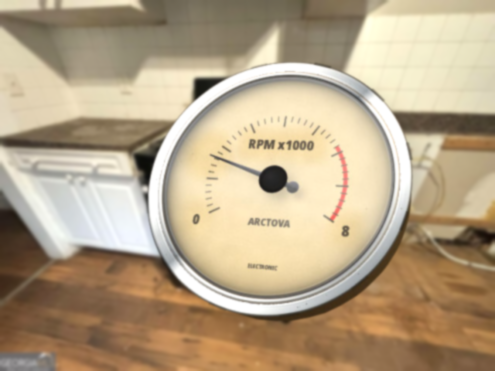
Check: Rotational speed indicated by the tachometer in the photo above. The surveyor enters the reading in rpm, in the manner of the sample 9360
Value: 1600
